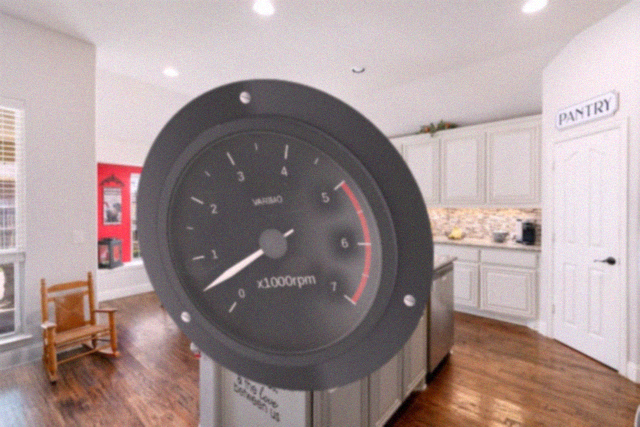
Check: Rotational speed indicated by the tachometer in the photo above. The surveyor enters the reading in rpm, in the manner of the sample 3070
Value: 500
